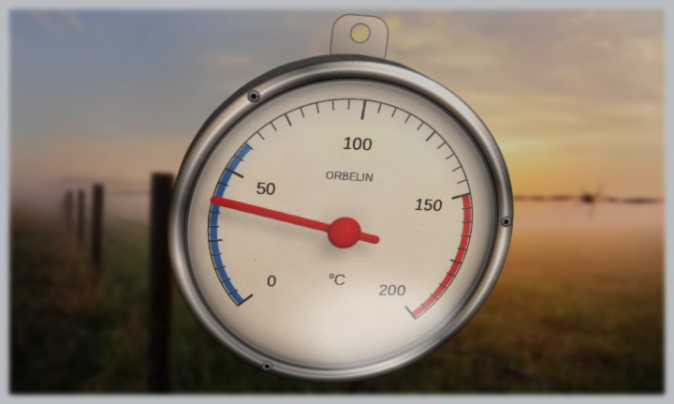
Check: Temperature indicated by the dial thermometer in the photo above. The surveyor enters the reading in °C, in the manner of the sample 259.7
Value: 40
